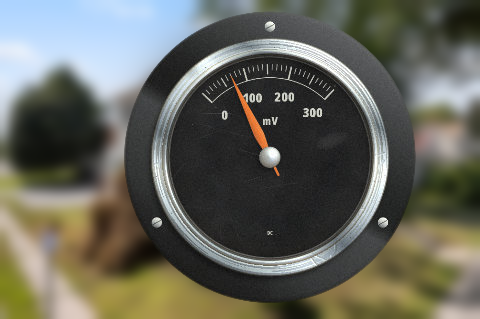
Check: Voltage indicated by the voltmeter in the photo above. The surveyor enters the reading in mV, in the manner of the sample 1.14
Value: 70
